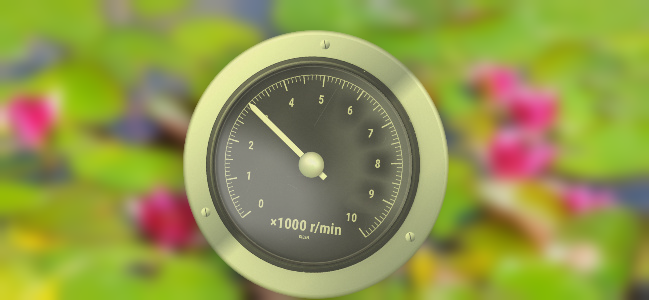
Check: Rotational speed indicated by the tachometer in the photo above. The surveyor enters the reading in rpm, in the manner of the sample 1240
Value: 3000
